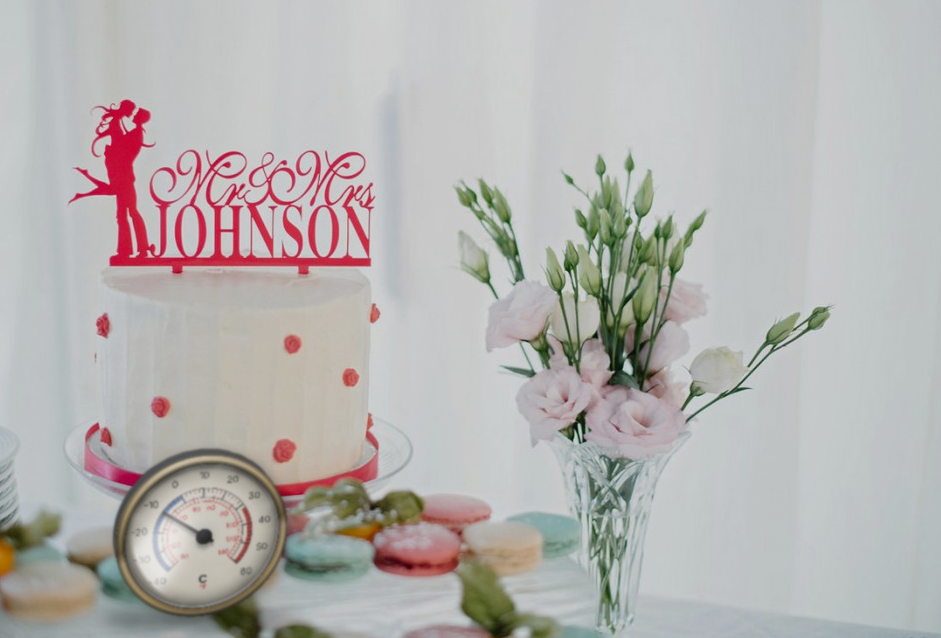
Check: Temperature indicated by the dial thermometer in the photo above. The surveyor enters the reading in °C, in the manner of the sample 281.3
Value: -10
